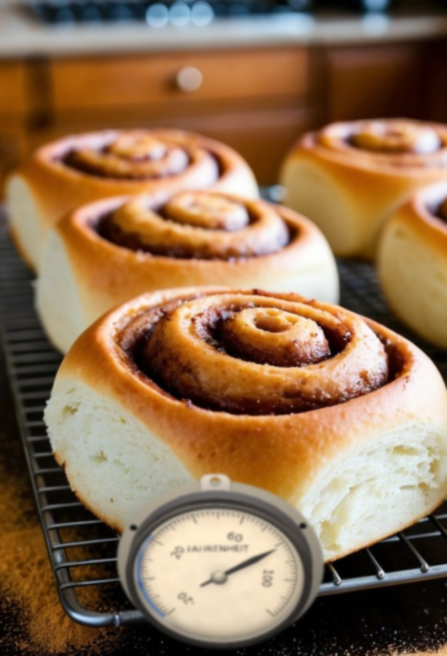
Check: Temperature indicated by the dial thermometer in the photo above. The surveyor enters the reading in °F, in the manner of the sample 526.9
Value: 80
